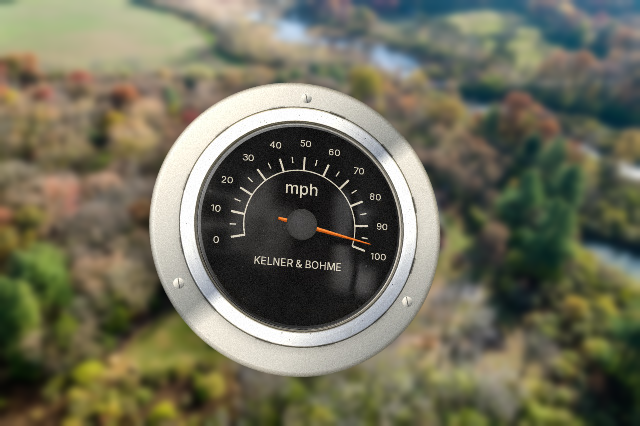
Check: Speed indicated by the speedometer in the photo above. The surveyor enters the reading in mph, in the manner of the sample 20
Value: 97.5
